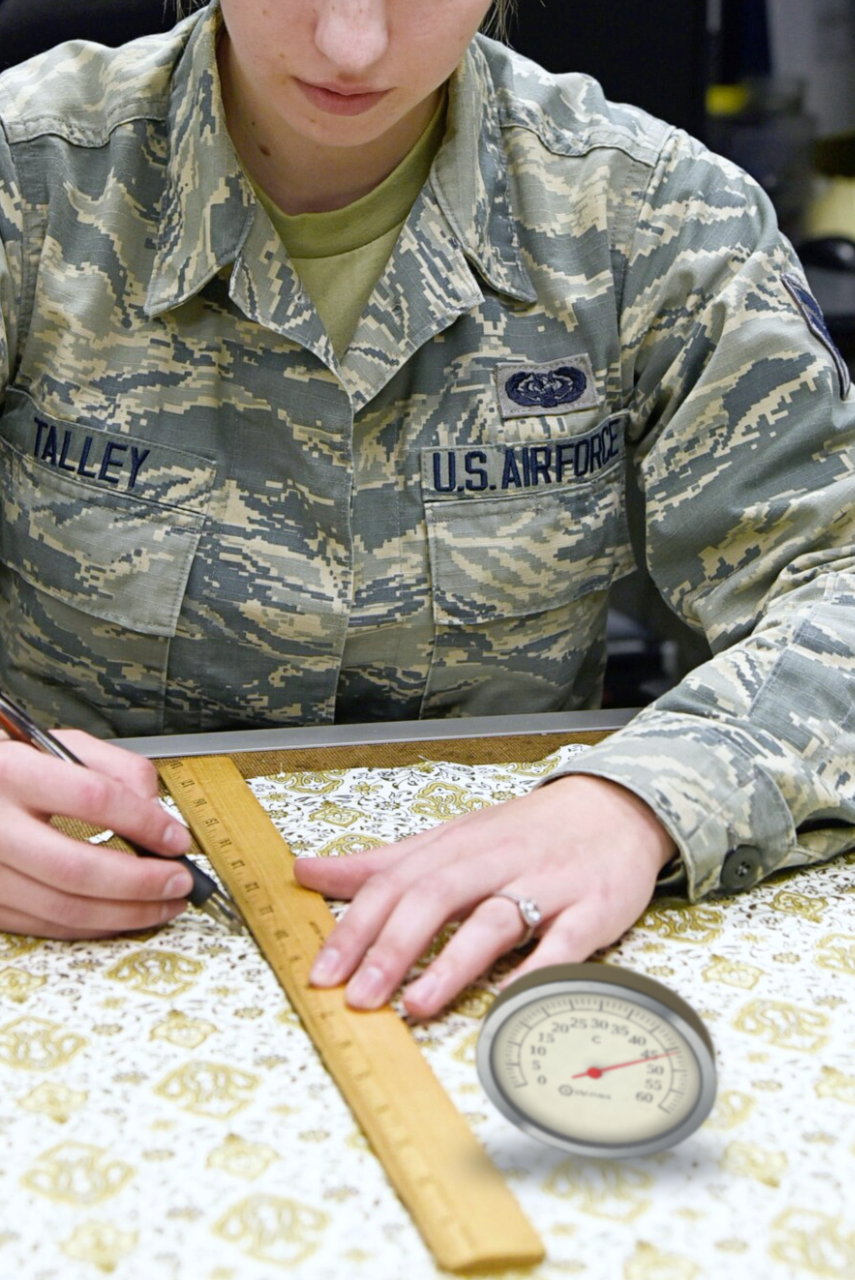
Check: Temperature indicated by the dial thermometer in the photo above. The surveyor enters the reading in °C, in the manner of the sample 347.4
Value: 45
